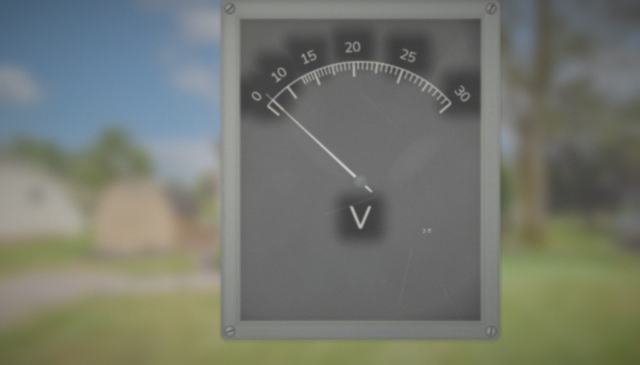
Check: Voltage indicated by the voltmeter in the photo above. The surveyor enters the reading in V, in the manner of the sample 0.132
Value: 5
